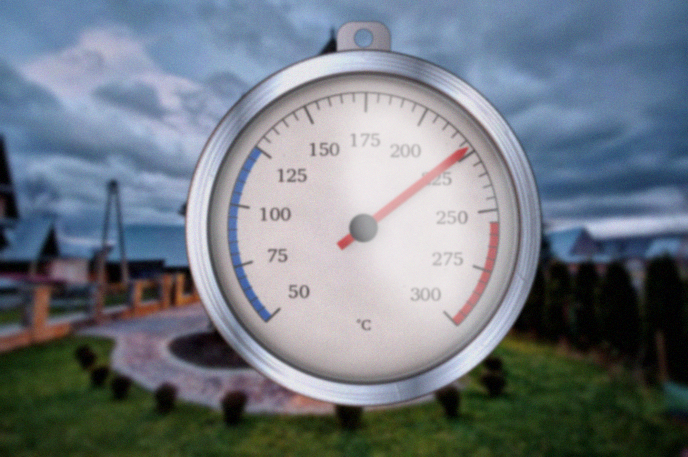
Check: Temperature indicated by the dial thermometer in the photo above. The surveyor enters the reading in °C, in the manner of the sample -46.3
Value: 222.5
